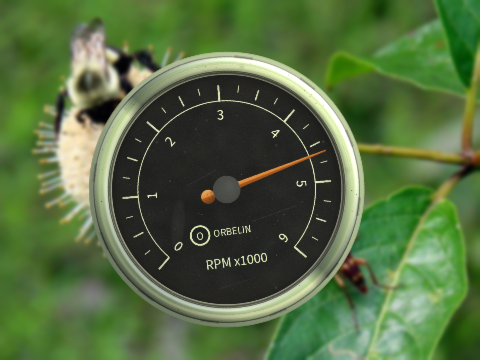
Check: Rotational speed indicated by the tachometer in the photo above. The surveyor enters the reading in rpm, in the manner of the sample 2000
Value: 4625
